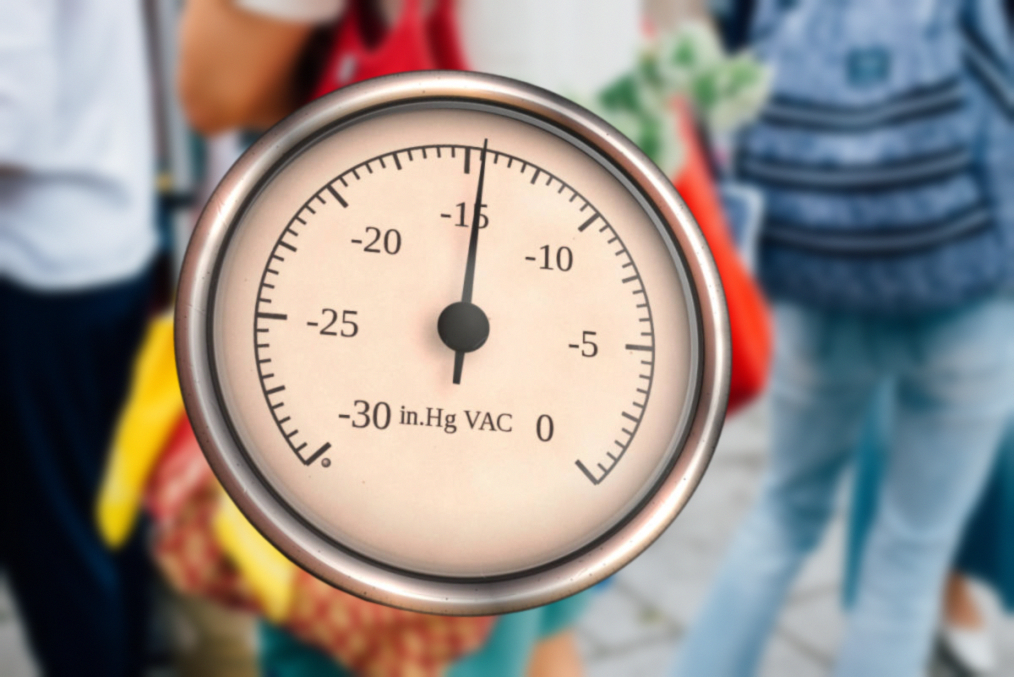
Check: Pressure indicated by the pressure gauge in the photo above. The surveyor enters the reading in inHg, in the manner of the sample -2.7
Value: -14.5
